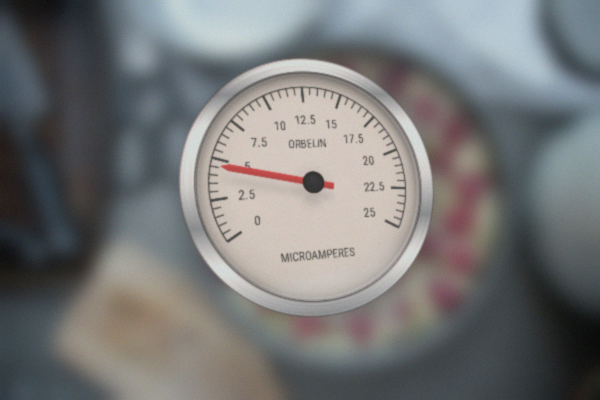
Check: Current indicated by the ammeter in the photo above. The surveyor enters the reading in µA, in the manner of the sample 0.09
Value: 4.5
